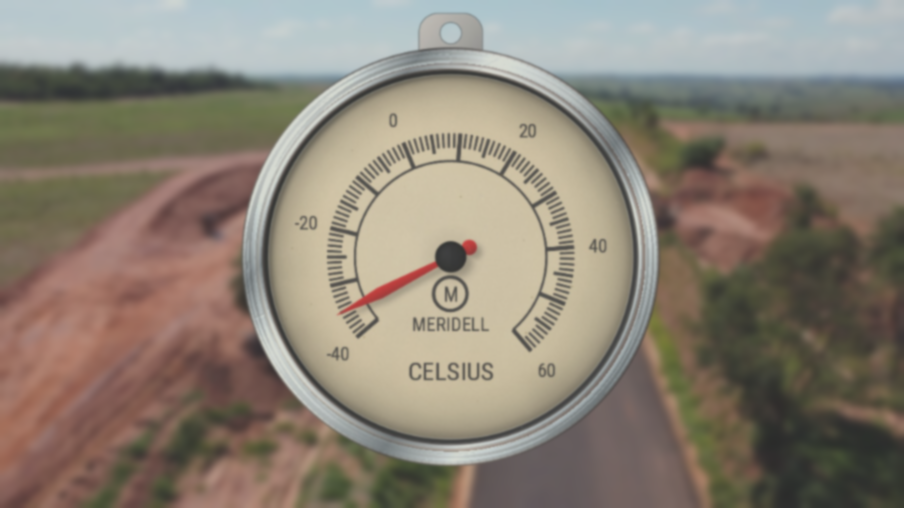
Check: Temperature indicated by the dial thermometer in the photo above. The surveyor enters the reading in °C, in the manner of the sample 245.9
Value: -35
